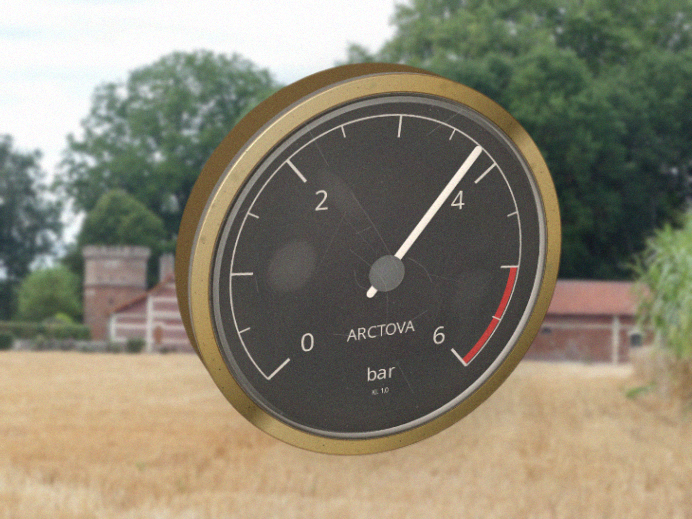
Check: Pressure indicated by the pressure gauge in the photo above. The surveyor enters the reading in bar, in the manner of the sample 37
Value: 3.75
